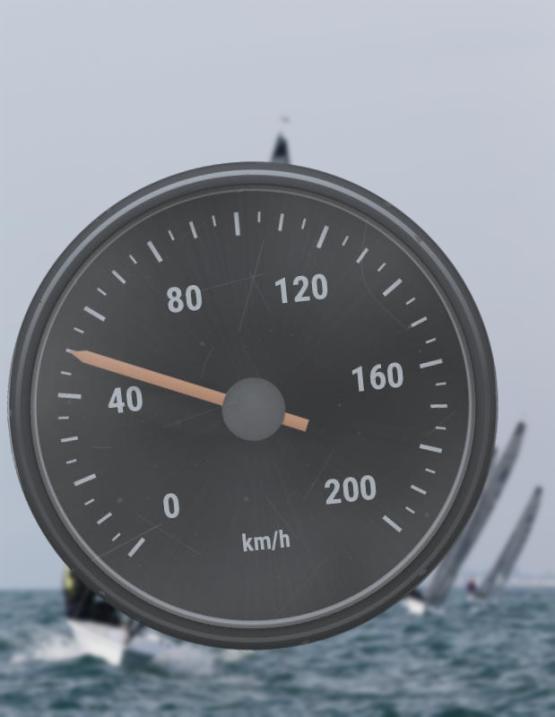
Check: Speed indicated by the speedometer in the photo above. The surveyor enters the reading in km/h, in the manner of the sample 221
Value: 50
